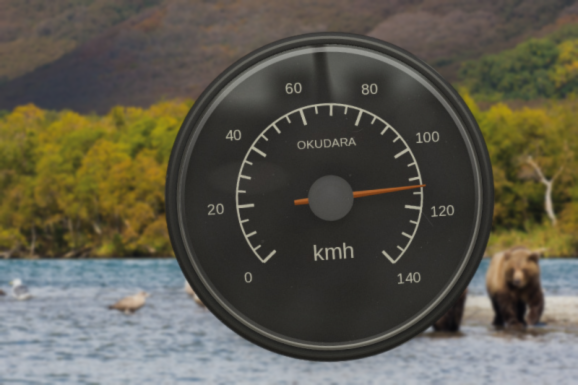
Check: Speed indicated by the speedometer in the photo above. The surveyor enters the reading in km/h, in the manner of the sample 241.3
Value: 112.5
